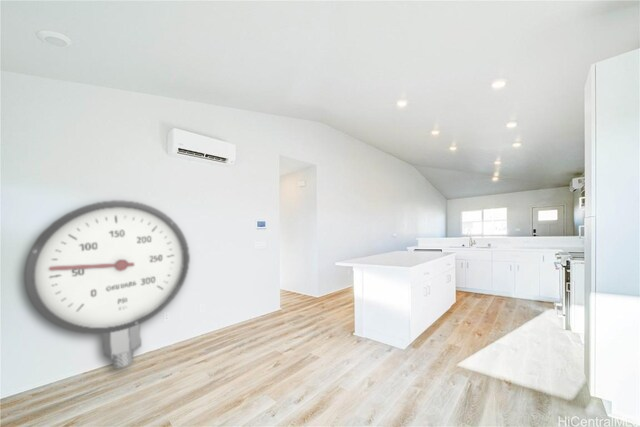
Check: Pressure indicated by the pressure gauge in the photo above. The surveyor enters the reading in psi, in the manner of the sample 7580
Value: 60
